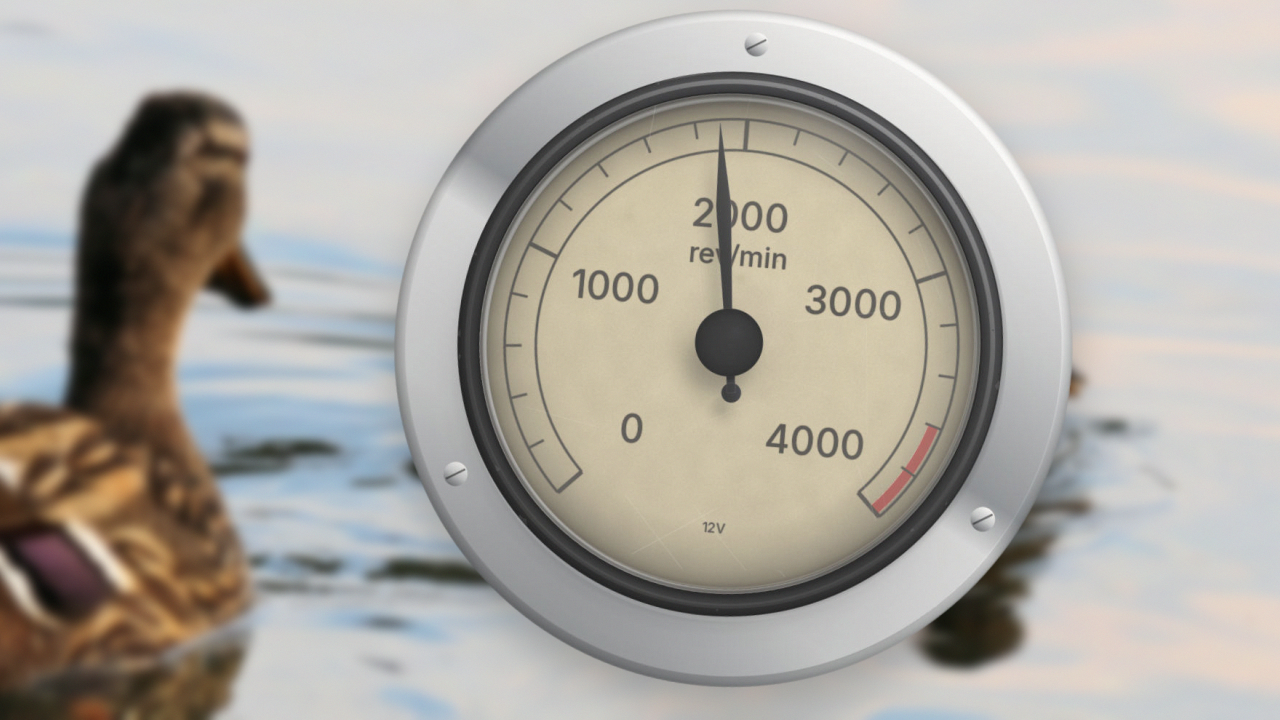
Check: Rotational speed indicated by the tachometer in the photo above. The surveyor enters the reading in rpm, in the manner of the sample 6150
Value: 1900
